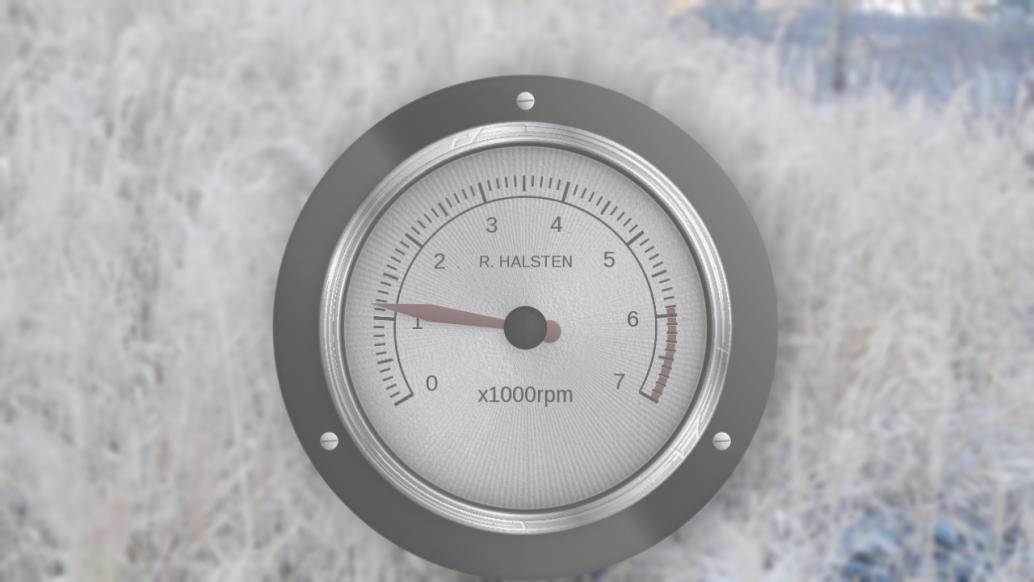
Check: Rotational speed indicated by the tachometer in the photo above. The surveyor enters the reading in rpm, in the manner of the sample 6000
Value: 1150
